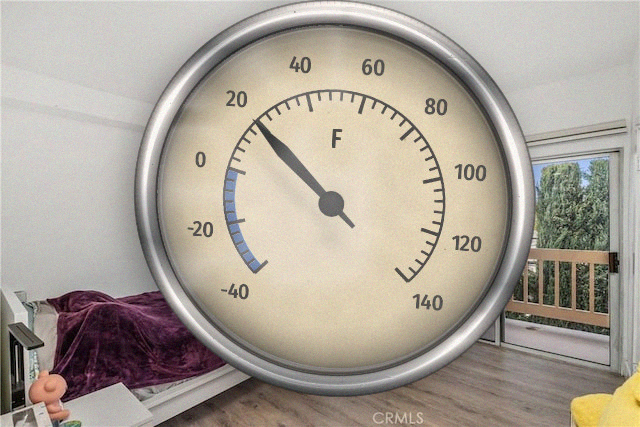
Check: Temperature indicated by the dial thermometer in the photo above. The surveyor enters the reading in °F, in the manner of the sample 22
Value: 20
